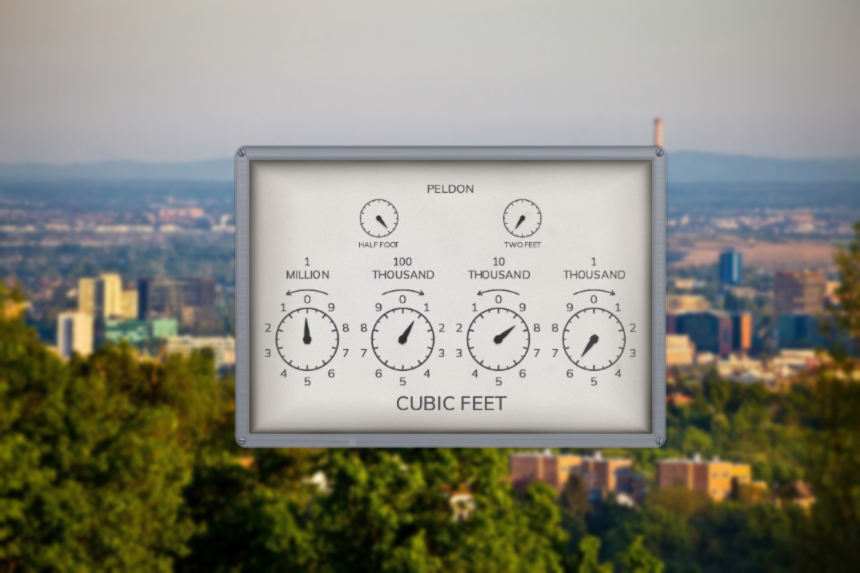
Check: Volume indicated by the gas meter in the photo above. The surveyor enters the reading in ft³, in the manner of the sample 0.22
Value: 8600
